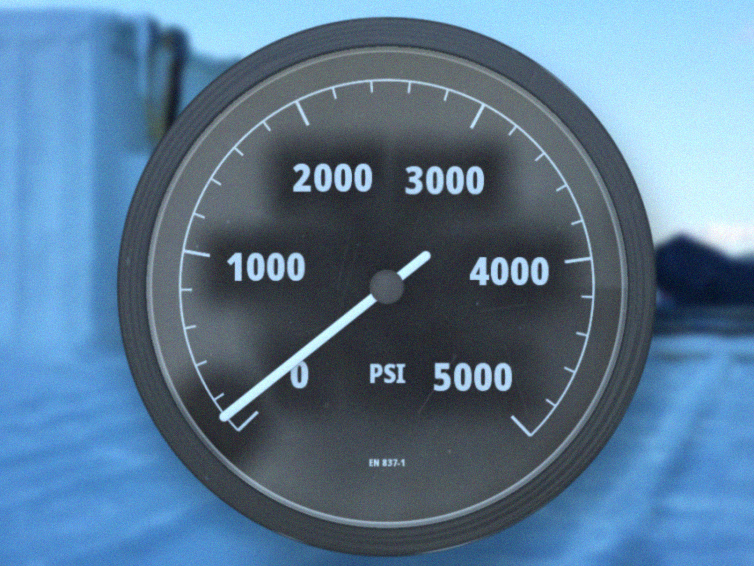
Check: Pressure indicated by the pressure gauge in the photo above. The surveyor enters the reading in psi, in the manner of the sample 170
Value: 100
